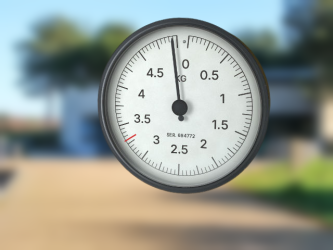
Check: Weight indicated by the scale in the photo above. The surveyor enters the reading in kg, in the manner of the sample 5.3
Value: 4.95
